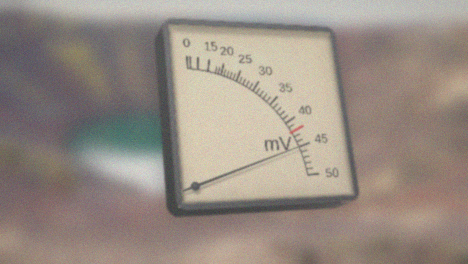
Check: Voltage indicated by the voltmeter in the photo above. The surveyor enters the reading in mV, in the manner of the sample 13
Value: 45
